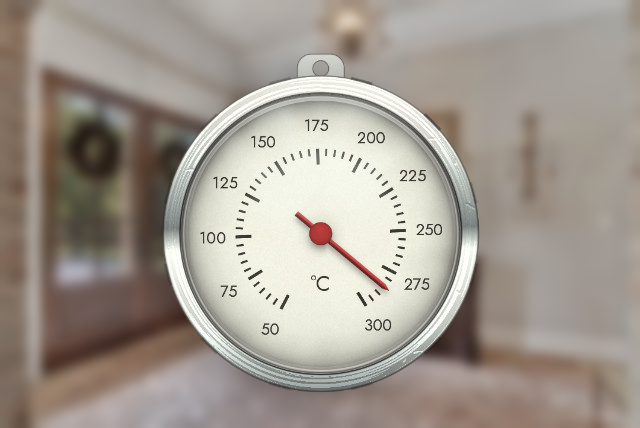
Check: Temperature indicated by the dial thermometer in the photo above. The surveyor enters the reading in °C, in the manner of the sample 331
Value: 285
